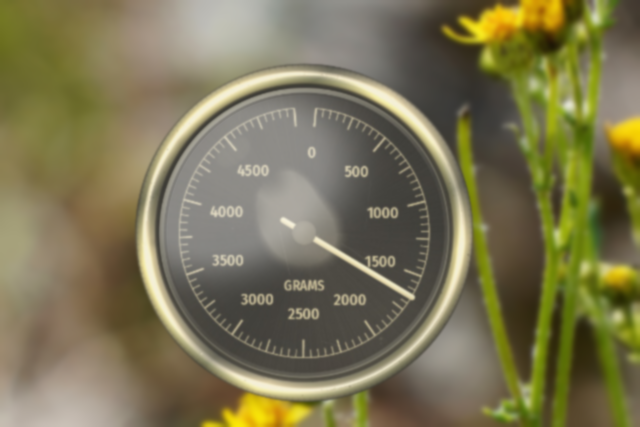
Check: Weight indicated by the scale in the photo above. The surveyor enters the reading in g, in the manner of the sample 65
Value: 1650
